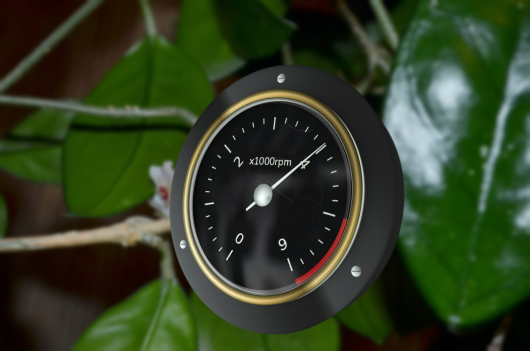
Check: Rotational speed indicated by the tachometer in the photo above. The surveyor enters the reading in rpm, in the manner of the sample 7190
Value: 4000
